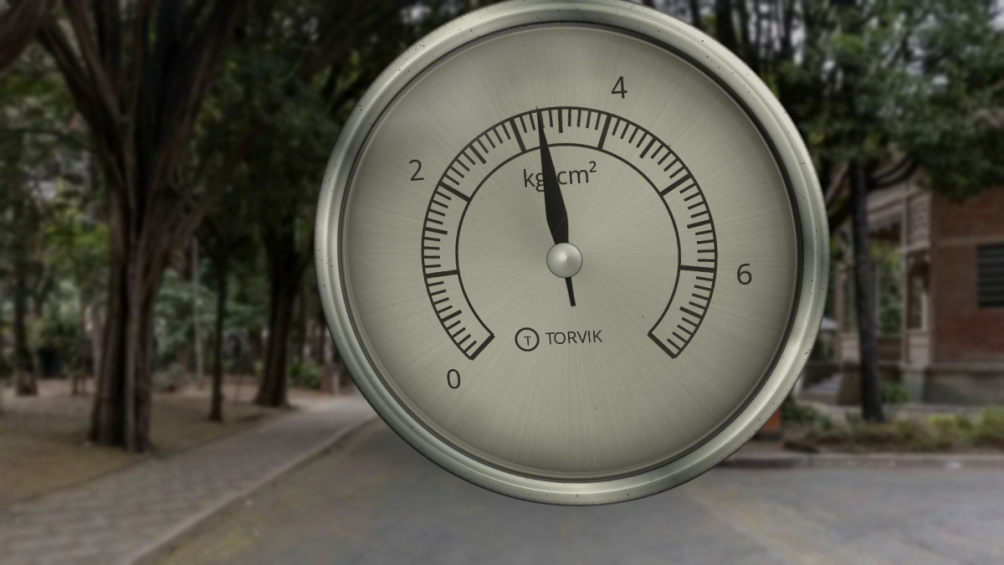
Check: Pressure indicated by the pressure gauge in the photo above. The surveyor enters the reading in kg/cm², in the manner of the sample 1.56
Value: 3.3
